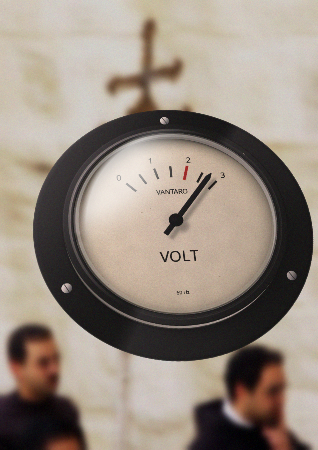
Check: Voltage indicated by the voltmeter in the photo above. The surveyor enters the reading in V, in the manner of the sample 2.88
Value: 2.75
